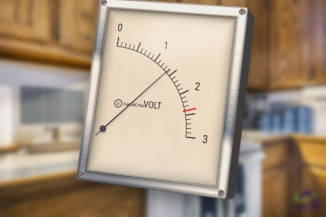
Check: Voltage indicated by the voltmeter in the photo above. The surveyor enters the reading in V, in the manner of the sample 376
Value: 1.4
